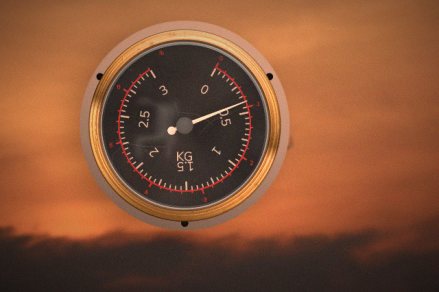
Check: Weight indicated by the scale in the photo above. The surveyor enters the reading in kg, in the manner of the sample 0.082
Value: 0.4
